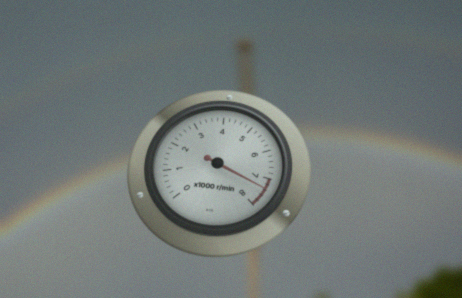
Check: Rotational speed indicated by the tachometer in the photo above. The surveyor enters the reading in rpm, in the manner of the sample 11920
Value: 7400
